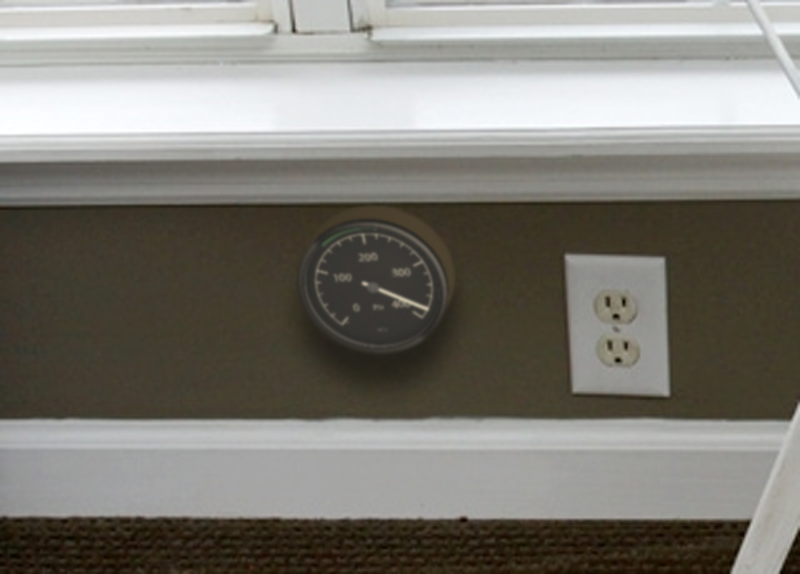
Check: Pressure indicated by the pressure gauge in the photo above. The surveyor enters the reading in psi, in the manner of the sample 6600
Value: 380
